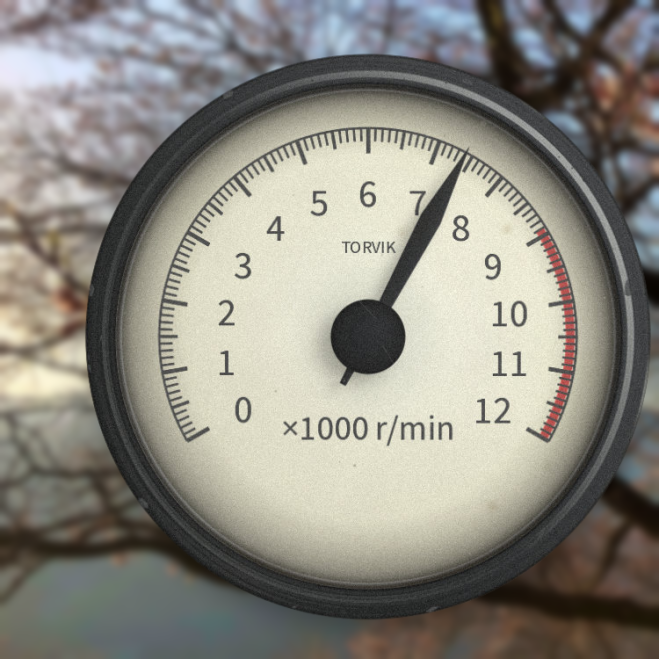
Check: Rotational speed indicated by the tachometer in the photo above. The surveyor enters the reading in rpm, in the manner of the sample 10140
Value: 7400
